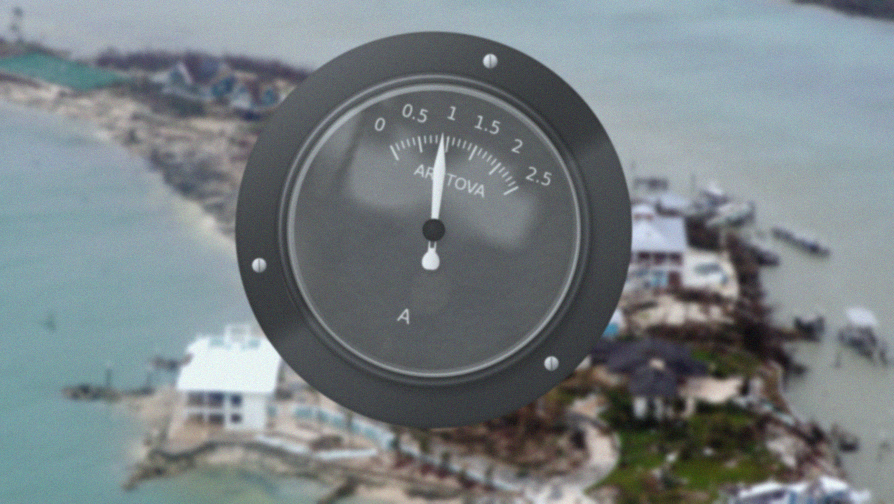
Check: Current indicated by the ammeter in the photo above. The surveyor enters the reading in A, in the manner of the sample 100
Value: 0.9
